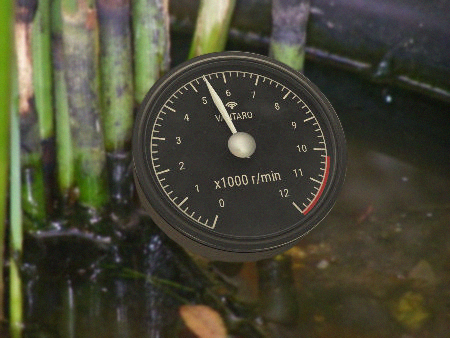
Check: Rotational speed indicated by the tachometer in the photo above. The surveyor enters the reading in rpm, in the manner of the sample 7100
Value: 5400
